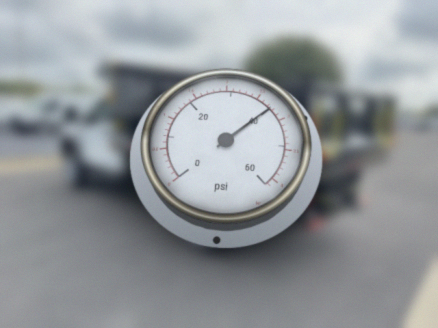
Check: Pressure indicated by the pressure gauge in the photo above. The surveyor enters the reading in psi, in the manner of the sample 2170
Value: 40
